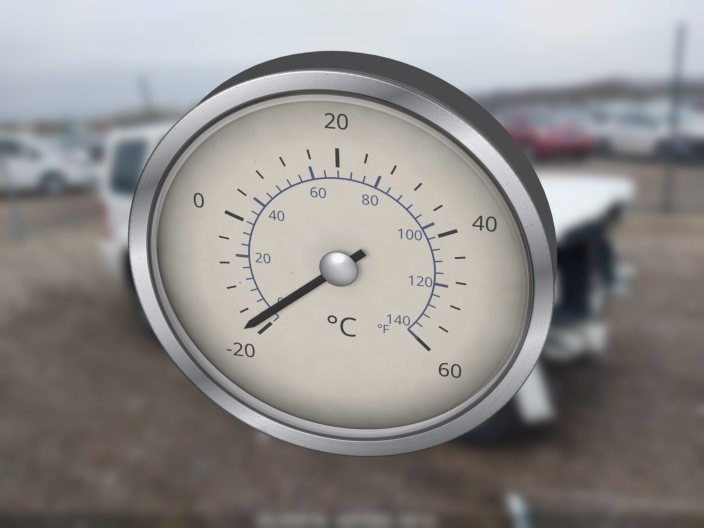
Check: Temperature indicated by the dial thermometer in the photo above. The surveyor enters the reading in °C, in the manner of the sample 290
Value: -18
